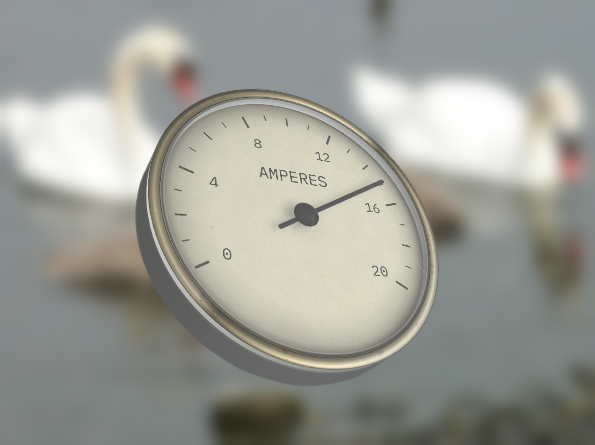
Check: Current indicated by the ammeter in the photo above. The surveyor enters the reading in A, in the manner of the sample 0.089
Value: 15
